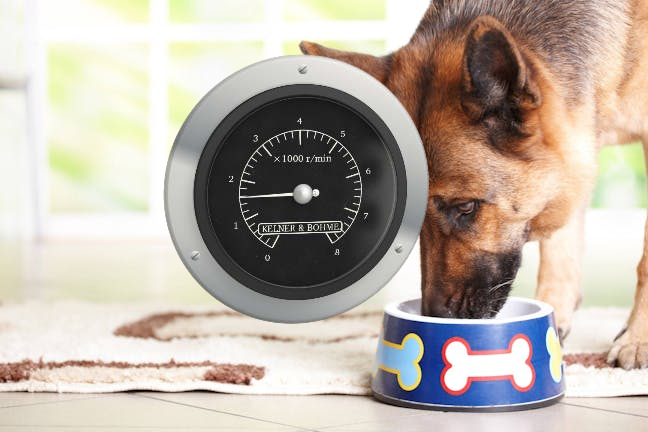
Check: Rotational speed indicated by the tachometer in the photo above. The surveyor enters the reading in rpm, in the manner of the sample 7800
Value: 1600
